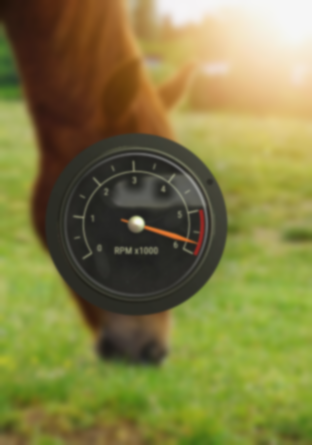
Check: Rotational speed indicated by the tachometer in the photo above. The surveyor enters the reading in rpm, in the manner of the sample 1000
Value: 5750
